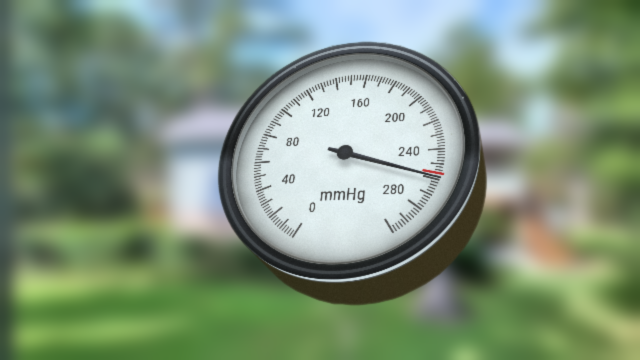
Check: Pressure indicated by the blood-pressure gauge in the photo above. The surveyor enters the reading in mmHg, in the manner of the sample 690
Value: 260
